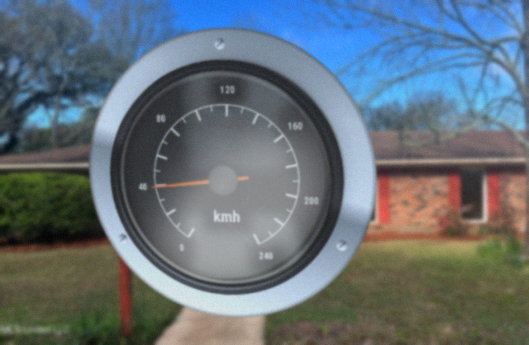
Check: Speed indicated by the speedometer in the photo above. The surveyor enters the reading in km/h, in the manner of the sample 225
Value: 40
